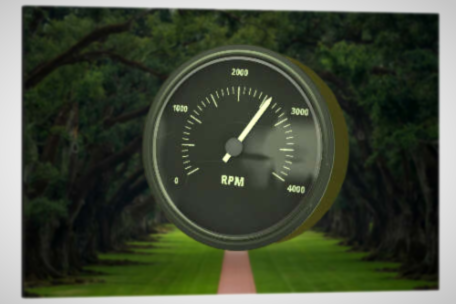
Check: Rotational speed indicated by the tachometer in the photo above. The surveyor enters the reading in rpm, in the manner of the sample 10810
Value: 2600
